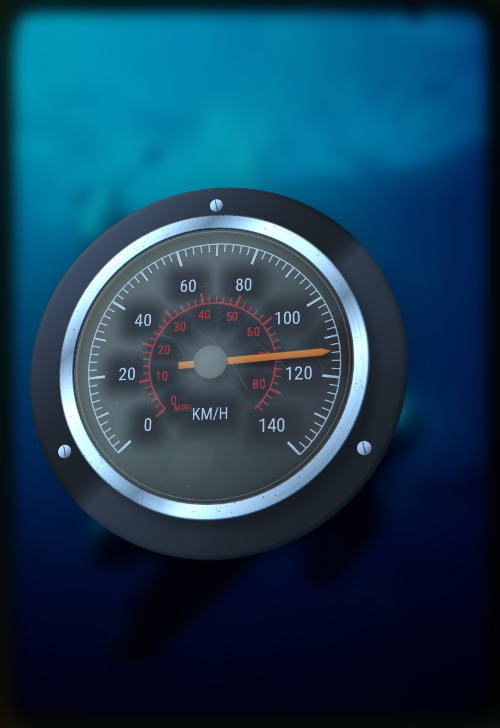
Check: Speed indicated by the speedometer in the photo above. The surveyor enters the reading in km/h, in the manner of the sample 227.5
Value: 114
